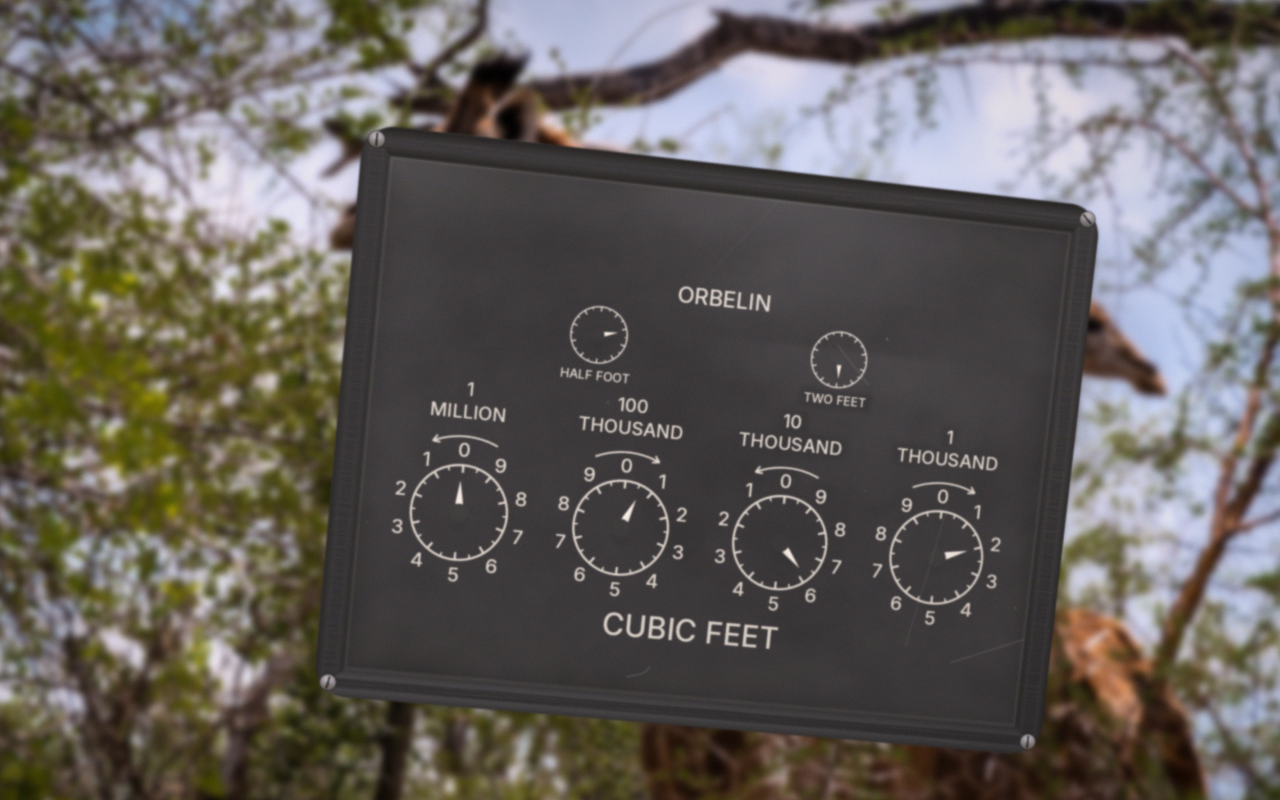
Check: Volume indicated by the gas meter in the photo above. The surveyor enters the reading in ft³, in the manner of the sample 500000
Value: 6200
